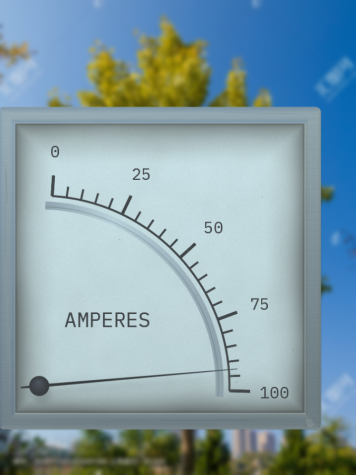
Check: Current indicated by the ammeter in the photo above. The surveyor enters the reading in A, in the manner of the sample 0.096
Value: 92.5
